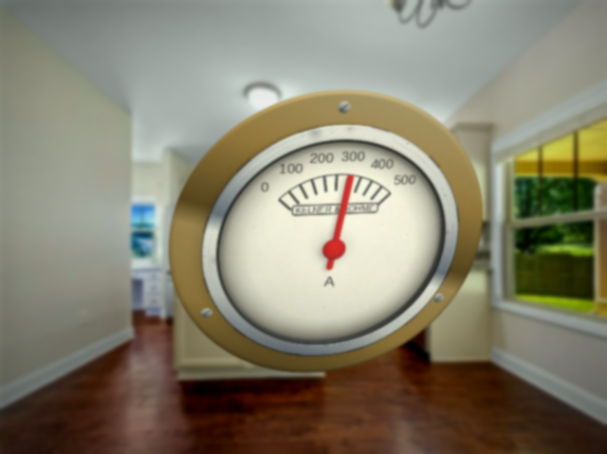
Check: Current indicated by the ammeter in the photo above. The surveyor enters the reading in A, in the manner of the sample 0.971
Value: 300
